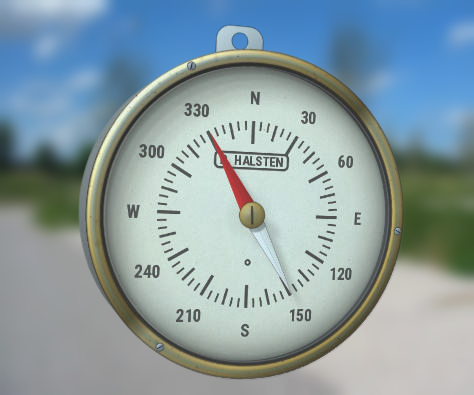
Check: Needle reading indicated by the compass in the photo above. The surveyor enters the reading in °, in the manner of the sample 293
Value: 330
